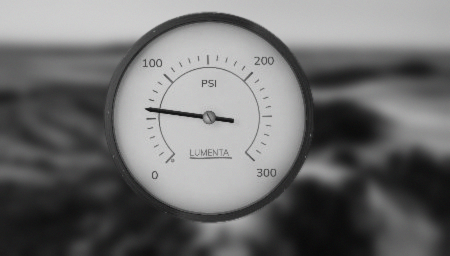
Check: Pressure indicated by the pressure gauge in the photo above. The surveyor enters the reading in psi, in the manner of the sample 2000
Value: 60
